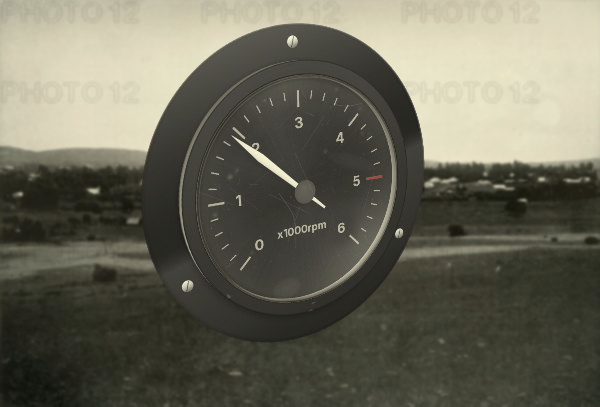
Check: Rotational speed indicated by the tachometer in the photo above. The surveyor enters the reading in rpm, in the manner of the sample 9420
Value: 1900
